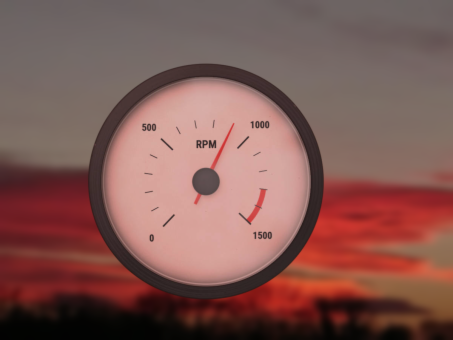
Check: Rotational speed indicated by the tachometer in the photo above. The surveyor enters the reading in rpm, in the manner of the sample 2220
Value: 900
